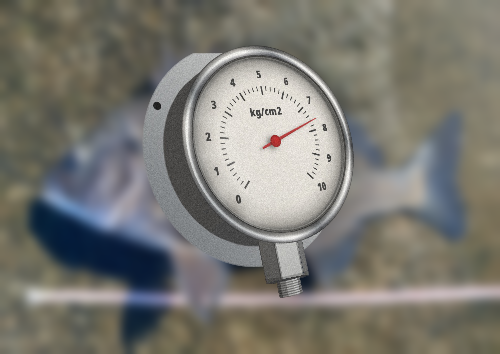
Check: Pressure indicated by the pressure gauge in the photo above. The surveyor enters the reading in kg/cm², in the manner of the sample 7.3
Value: 7.6
